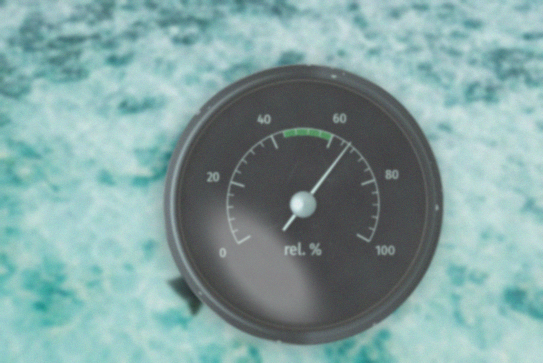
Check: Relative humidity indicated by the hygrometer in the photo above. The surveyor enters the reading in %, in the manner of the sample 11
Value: 66
